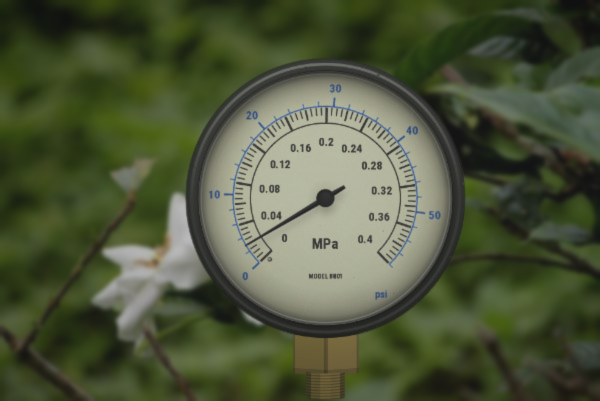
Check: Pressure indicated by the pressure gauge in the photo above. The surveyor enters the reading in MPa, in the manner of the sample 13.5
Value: 0.02
